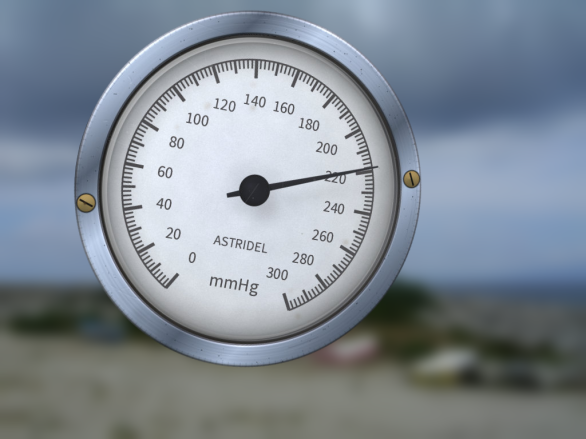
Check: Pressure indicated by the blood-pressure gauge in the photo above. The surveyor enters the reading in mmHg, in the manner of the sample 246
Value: 218
